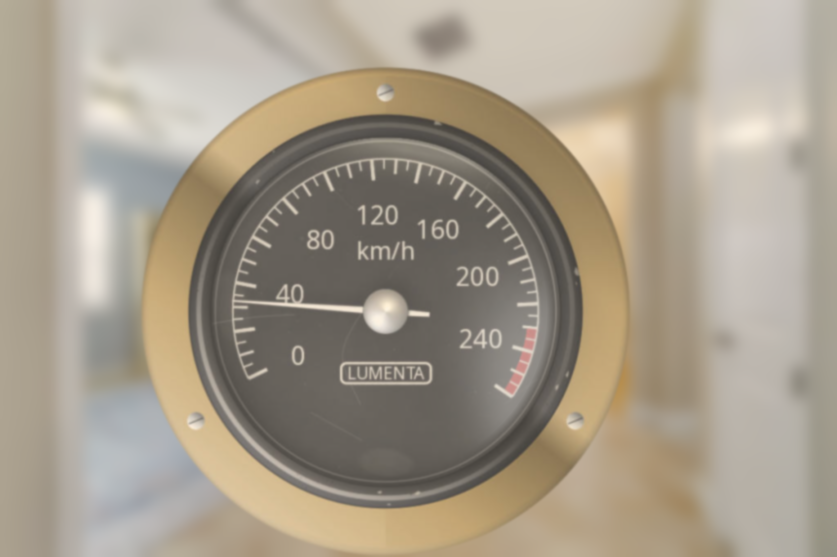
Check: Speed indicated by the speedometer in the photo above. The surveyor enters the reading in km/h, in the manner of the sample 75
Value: 32.5
